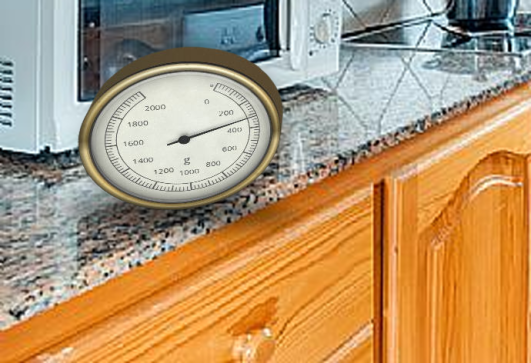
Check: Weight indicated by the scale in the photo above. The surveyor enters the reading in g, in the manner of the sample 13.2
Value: 300
